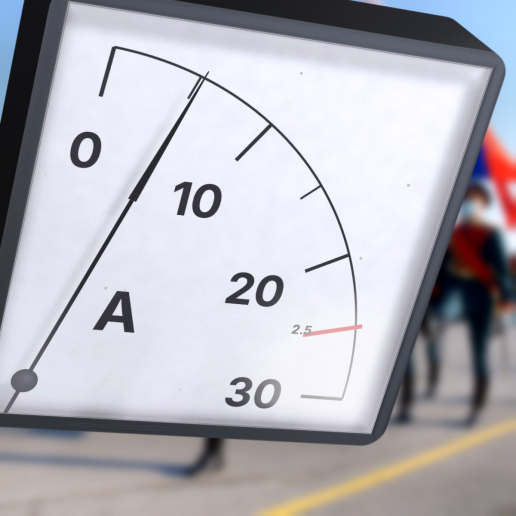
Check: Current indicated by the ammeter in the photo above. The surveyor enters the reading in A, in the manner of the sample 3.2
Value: 5
